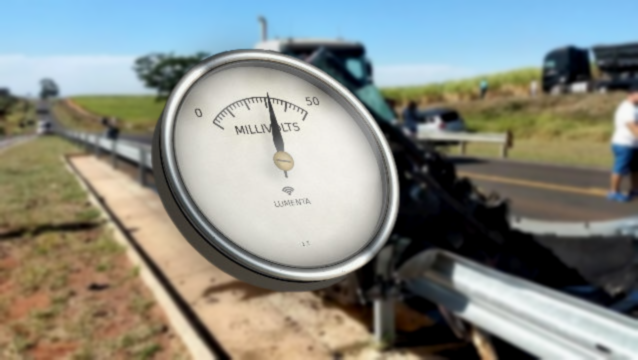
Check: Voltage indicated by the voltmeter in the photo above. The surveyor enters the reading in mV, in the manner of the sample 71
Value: 30
